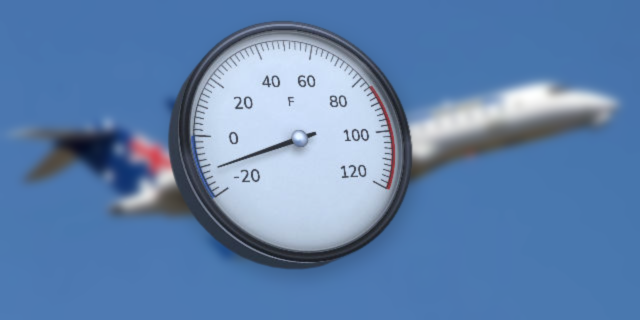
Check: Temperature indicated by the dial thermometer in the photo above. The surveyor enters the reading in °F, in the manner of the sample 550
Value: -12
